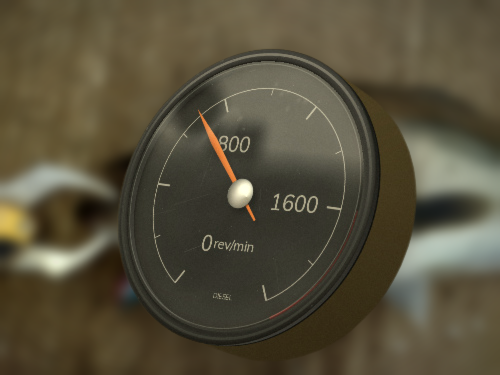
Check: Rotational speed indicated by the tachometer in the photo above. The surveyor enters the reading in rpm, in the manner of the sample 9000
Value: 700
